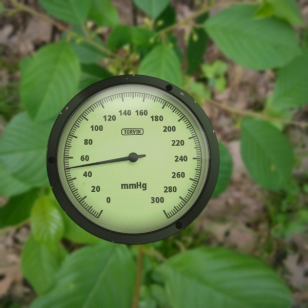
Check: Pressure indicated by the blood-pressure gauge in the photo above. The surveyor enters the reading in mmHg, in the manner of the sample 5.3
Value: 50
